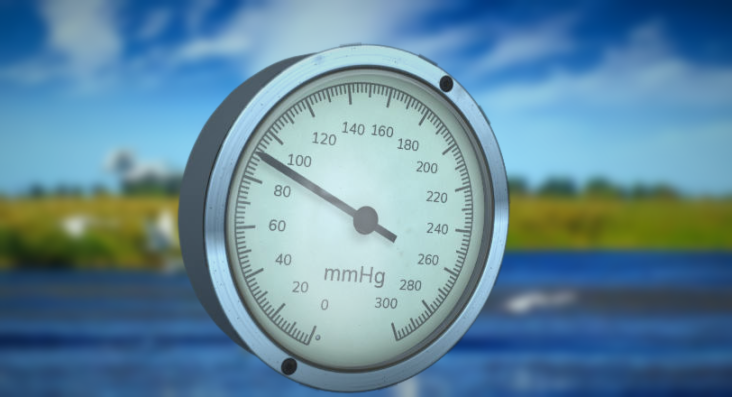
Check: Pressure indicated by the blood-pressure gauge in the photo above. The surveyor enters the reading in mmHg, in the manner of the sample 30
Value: 90
